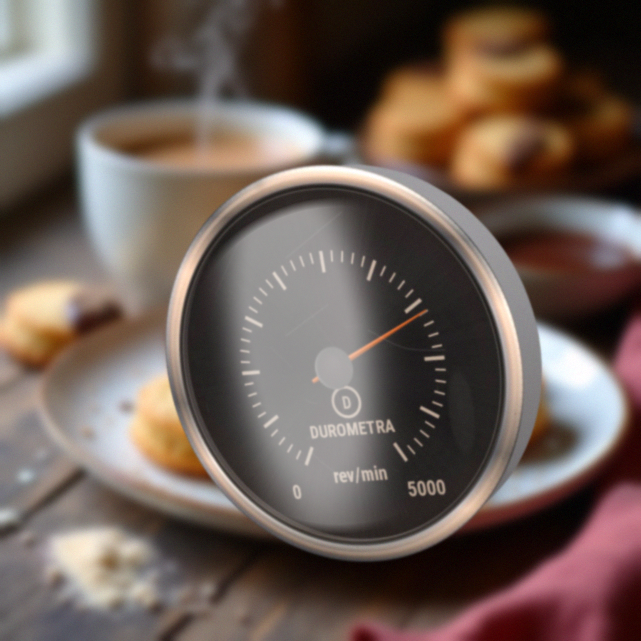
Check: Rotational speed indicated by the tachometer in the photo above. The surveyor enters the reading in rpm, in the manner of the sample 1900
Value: 3600
